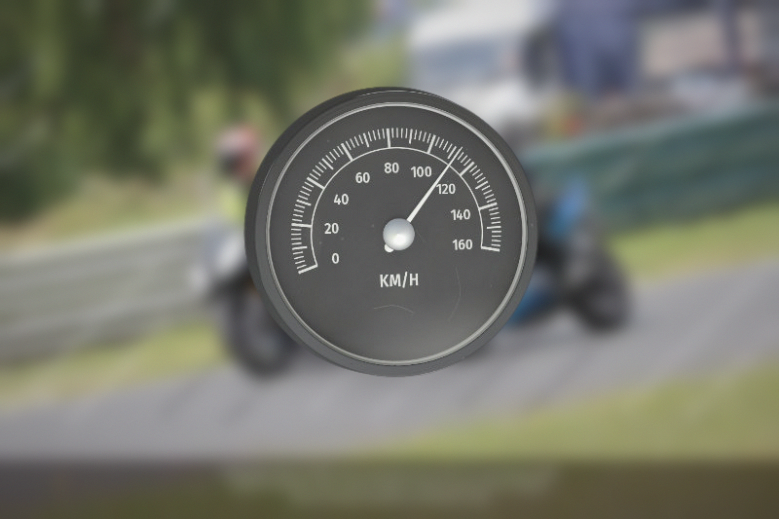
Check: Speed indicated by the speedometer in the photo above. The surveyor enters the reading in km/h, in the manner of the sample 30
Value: 112
